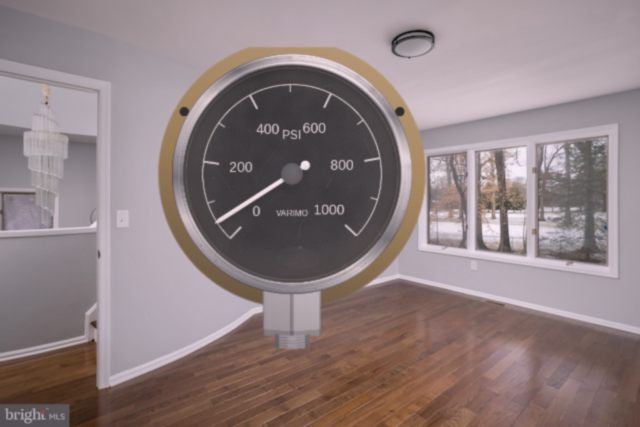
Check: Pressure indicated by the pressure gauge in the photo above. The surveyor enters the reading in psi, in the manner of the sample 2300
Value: 50
